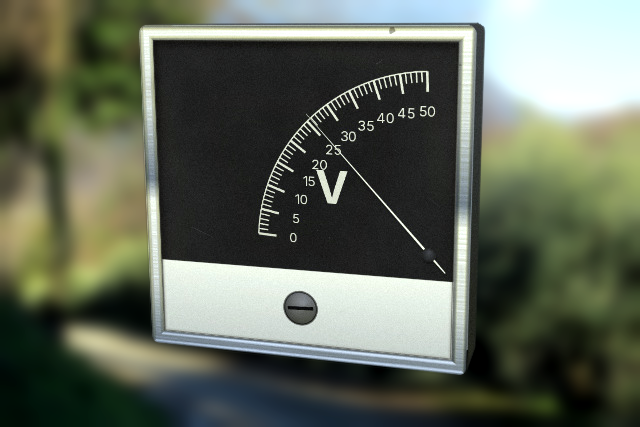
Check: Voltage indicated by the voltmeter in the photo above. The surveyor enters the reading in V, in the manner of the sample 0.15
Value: 26
